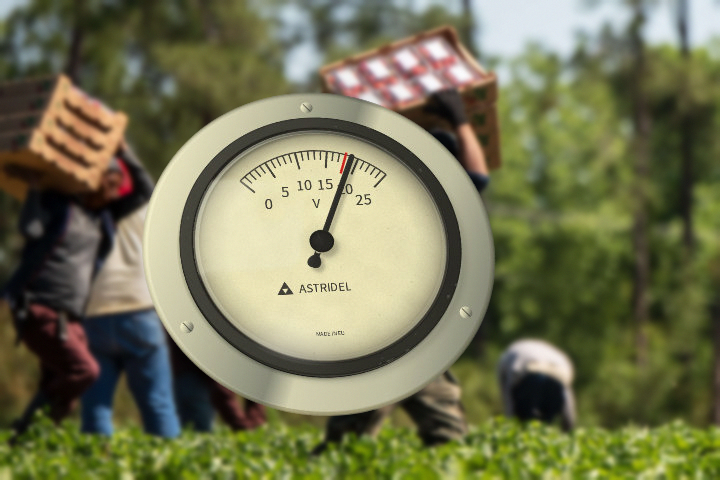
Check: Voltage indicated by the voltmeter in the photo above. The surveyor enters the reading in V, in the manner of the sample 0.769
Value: 19
